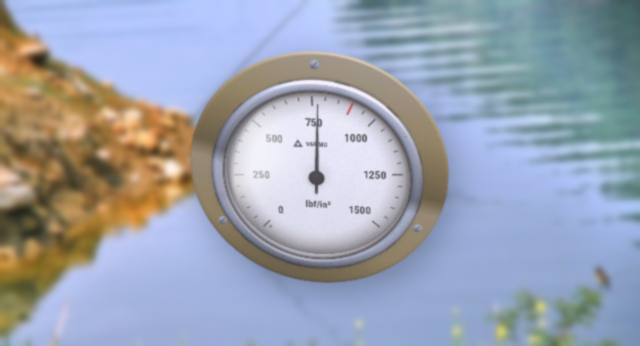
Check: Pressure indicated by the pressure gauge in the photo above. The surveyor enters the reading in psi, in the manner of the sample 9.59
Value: 775
